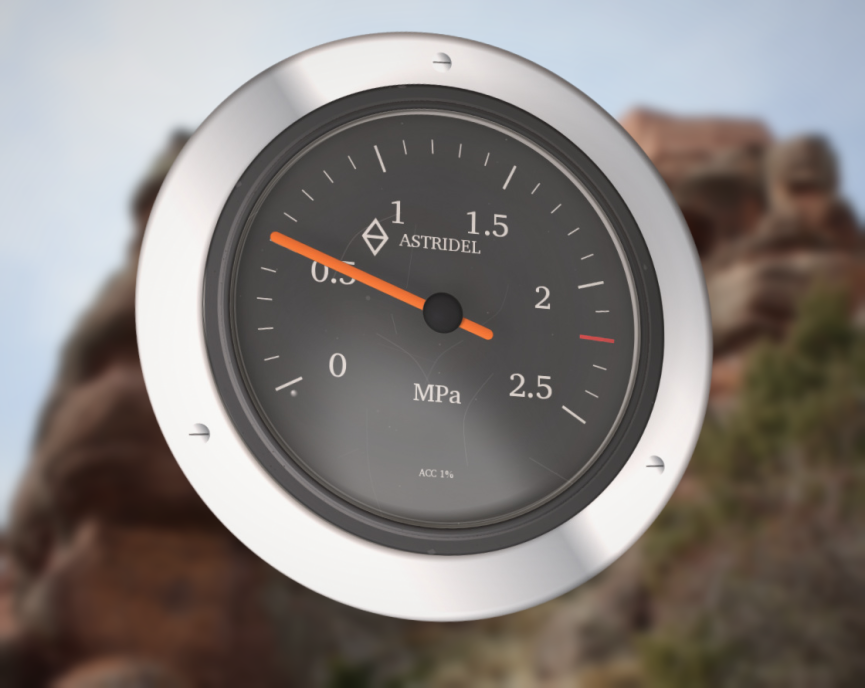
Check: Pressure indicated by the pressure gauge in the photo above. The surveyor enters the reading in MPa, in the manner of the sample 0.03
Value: 0.5
